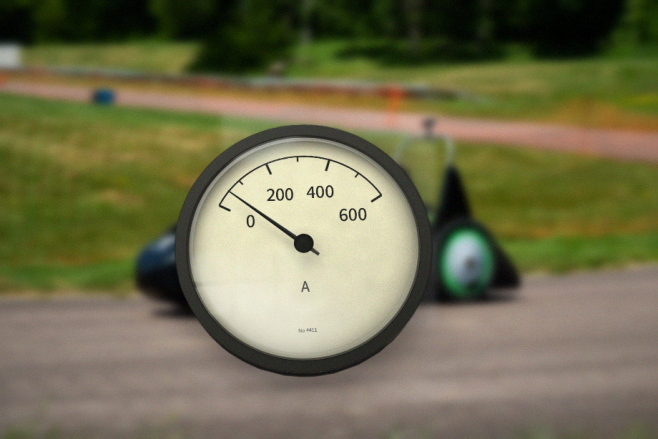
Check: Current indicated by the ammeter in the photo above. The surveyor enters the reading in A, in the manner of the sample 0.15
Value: 50
